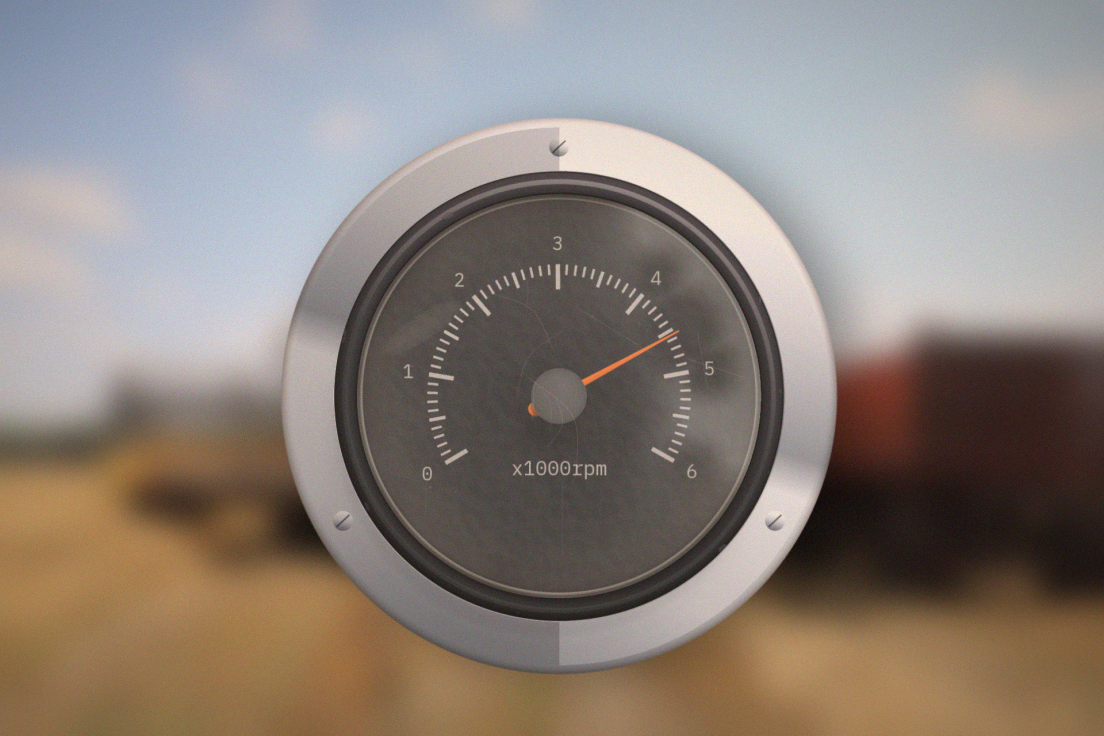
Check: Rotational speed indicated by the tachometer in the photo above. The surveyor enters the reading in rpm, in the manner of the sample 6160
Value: 4550
